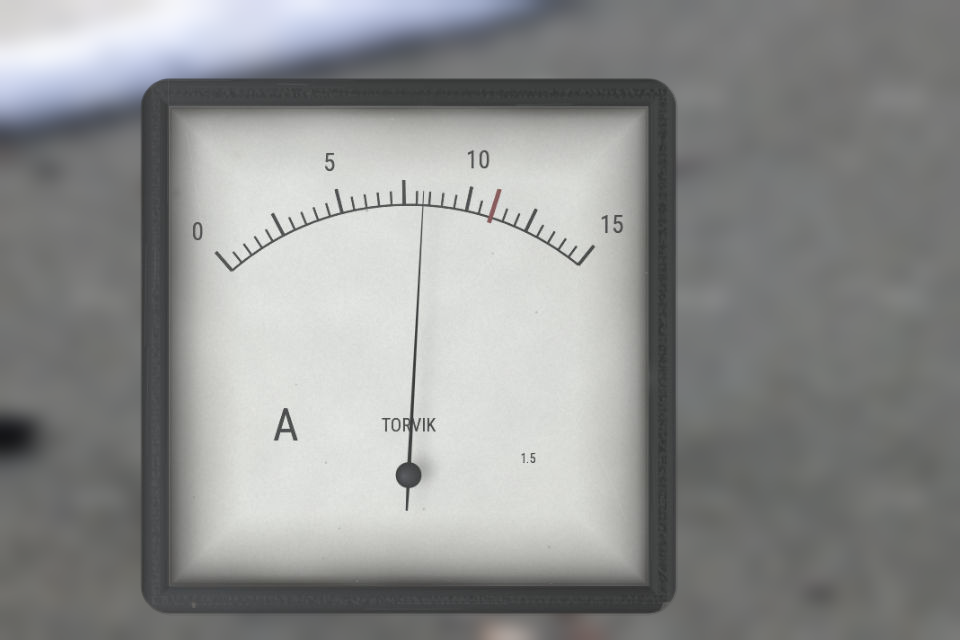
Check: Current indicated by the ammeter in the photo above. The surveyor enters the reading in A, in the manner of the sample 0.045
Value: 8.25
